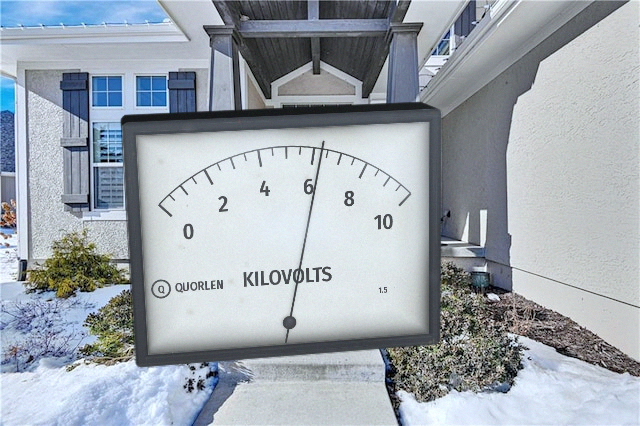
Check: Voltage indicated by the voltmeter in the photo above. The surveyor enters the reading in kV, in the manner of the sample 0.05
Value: 6.25
